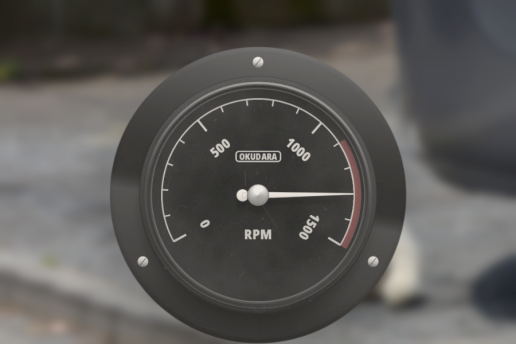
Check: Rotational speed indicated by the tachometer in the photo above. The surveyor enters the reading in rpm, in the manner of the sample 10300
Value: 1300
